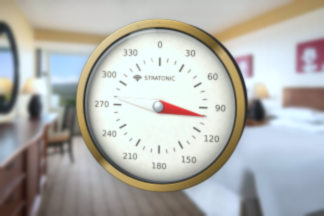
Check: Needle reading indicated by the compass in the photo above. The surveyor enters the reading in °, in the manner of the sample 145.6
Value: 100
